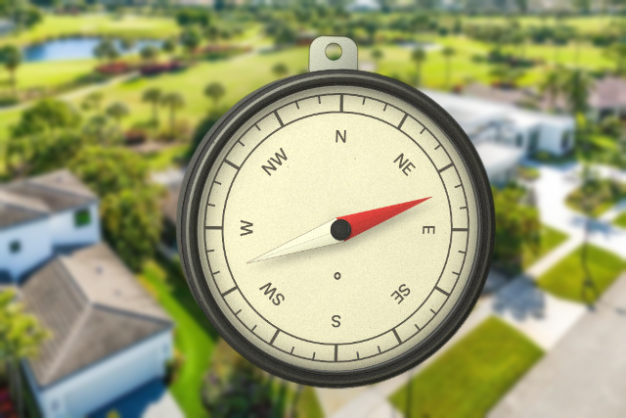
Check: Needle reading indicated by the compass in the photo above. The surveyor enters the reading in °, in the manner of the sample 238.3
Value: 70
